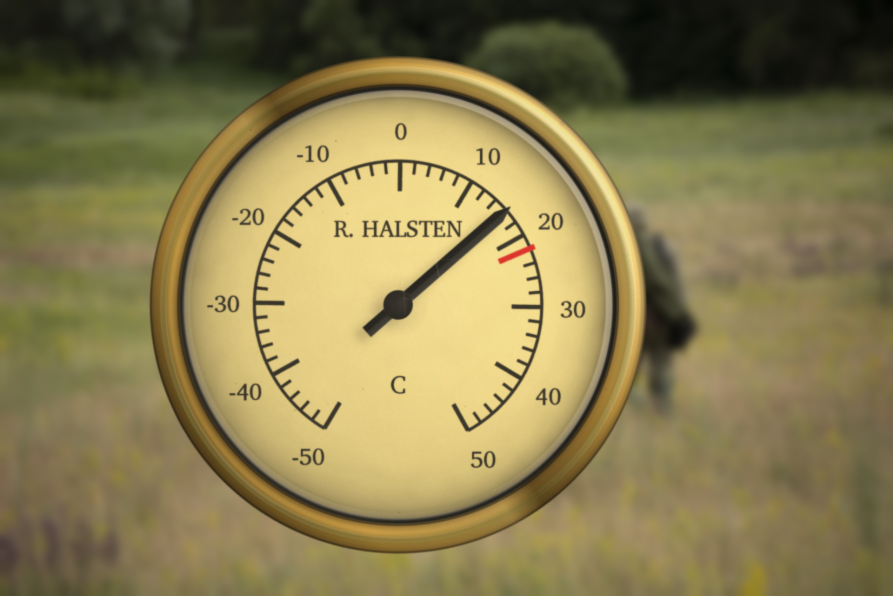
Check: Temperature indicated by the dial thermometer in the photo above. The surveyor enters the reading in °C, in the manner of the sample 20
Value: 16
